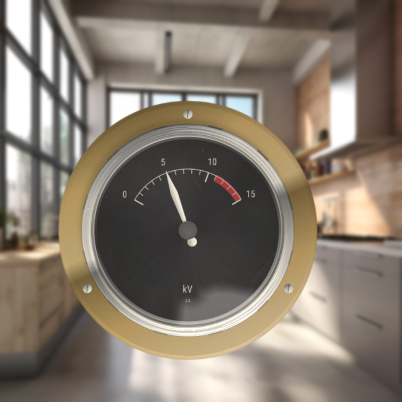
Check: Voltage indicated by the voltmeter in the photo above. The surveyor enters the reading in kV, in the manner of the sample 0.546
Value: 5
